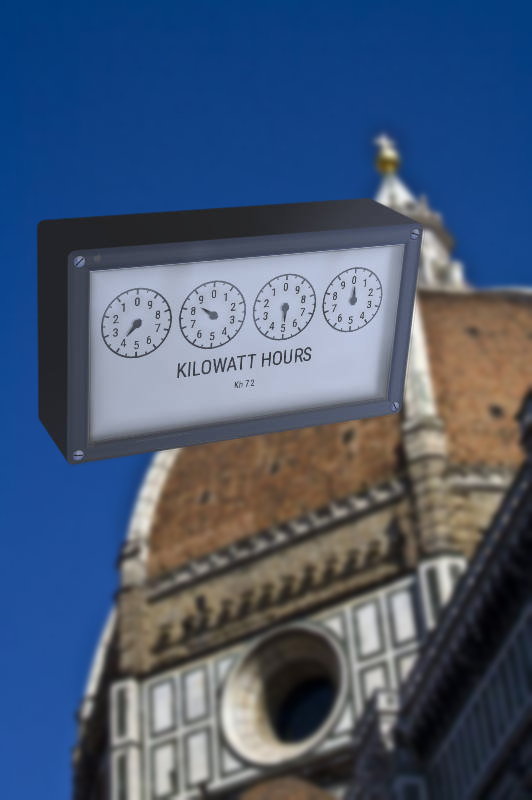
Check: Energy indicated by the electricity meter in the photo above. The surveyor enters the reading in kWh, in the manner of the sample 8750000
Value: 3850
